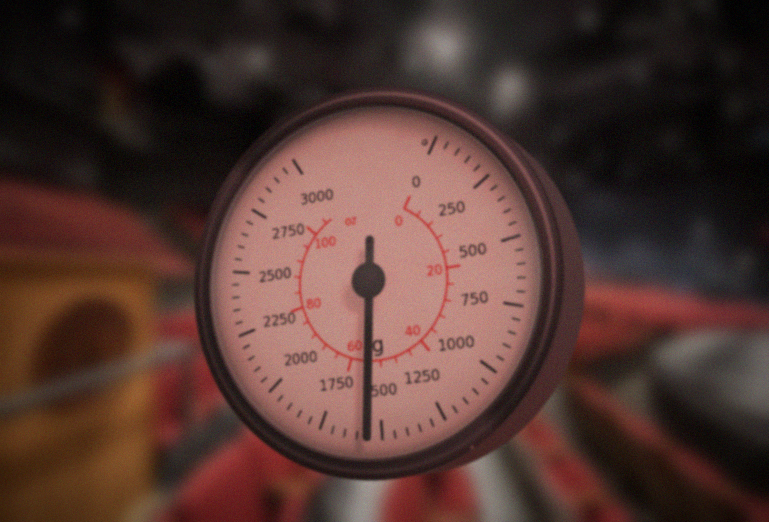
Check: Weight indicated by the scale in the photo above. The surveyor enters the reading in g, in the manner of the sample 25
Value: 1550
